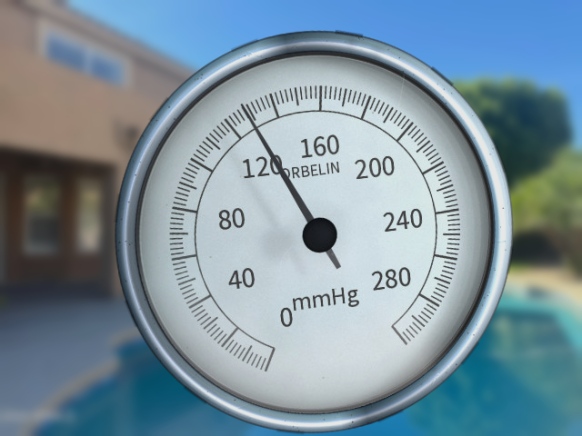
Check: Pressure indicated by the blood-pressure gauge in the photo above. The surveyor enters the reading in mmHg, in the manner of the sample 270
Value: 128
